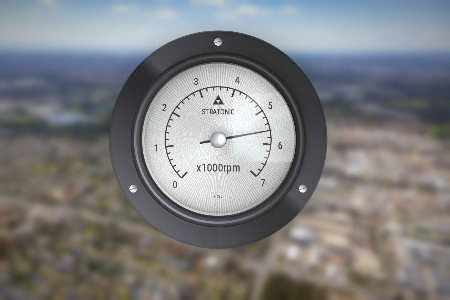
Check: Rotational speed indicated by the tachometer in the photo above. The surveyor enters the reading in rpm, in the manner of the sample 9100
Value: 5600
